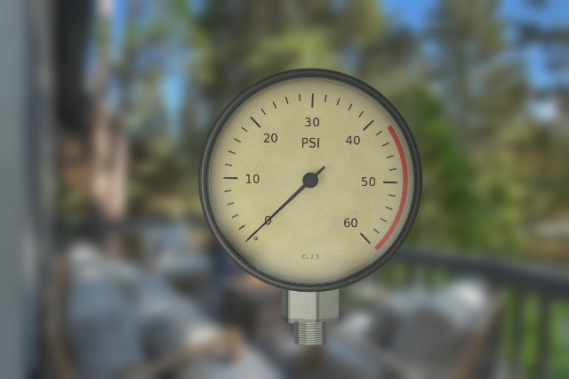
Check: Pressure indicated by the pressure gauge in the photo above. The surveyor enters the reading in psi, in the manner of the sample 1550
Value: 0
